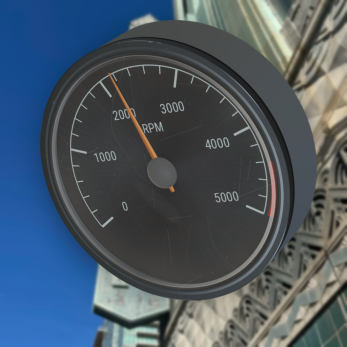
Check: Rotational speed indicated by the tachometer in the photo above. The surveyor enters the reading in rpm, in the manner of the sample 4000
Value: 2200
